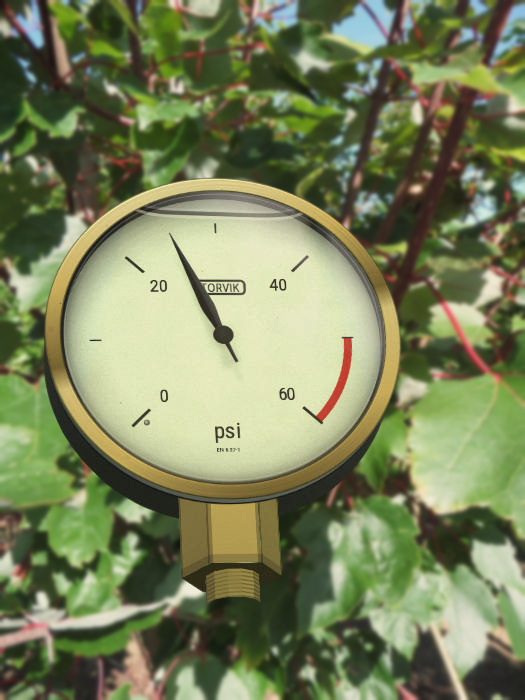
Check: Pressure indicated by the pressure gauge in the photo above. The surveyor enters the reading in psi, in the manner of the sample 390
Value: 25
